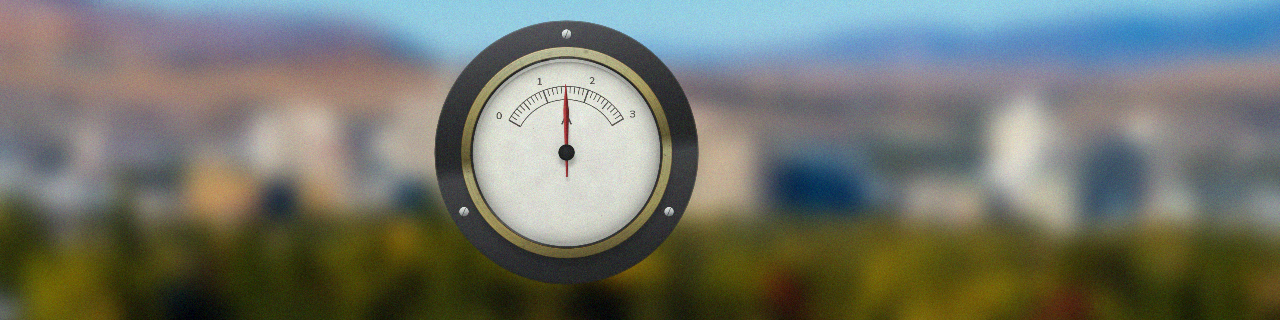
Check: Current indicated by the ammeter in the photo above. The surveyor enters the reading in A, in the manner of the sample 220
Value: 1.5
